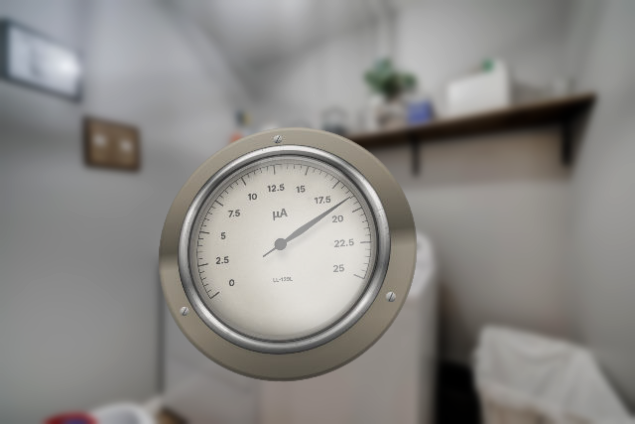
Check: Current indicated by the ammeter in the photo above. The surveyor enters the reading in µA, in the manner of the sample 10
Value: 19
